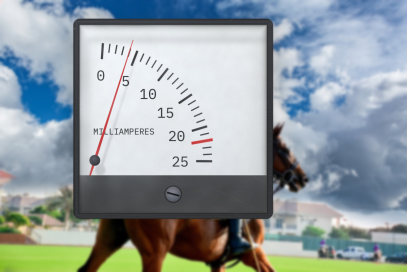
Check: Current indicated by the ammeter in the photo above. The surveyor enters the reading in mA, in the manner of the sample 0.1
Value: 4
